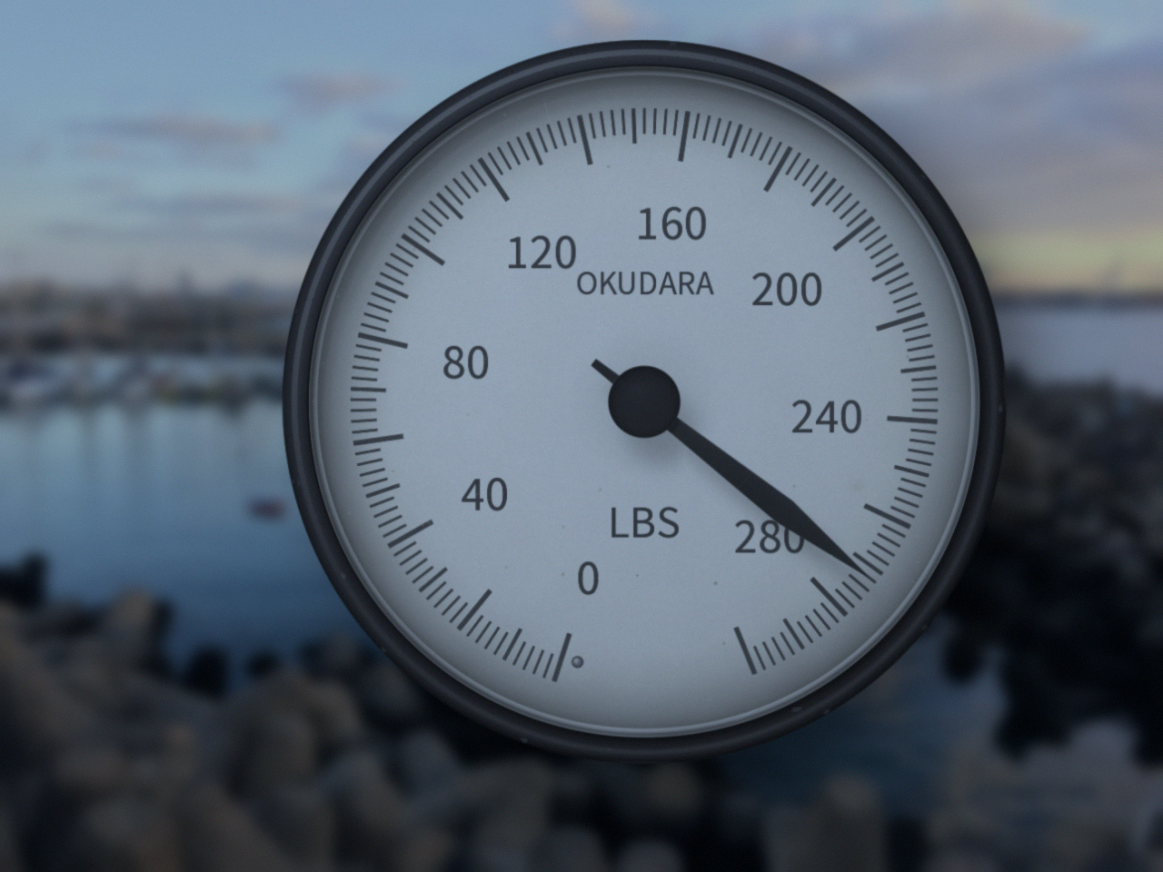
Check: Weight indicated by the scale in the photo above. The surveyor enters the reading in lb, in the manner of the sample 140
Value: 272
